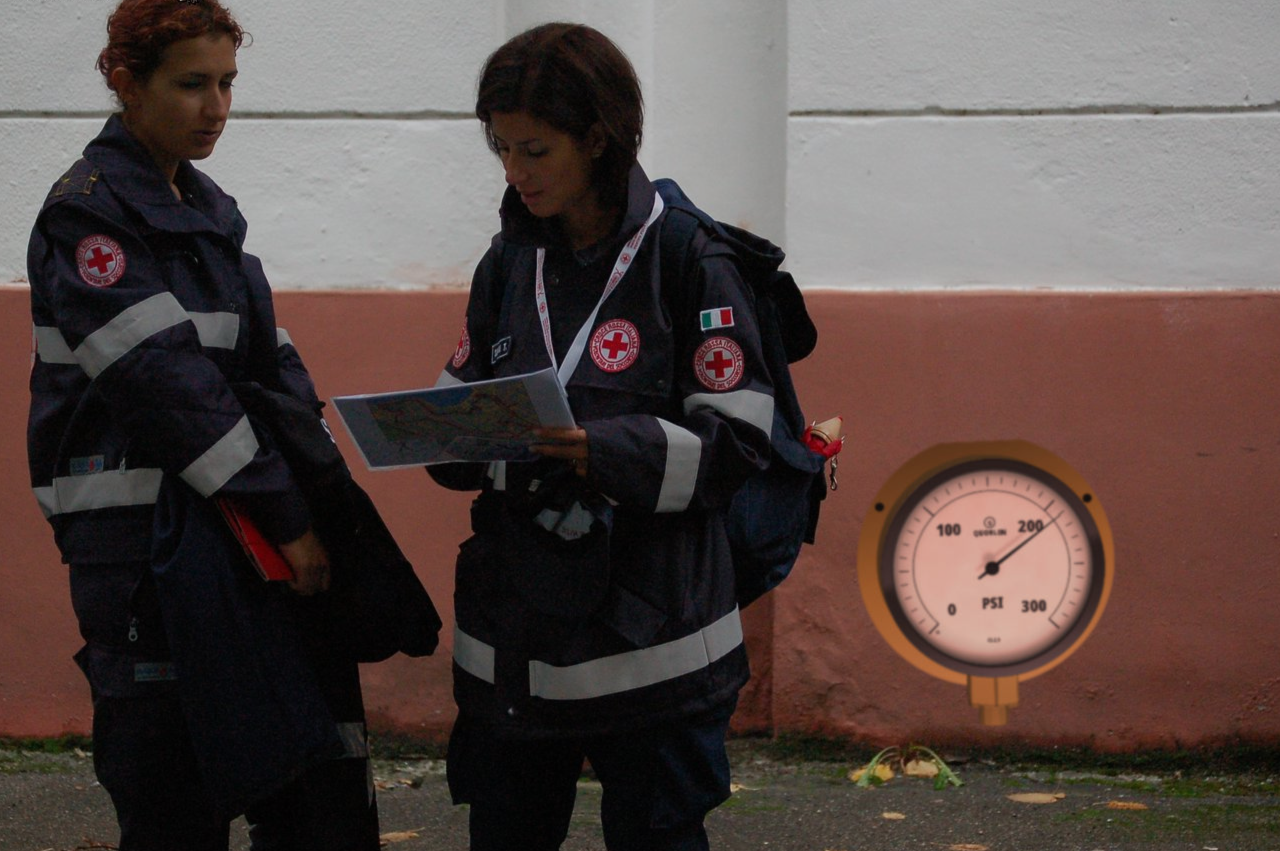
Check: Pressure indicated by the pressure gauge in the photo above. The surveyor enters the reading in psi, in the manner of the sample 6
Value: 210
